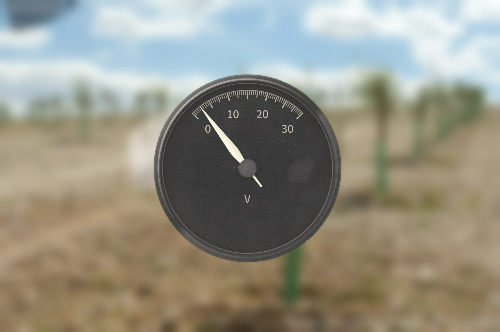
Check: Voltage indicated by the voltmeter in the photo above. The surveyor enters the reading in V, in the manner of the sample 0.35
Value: 2.5
